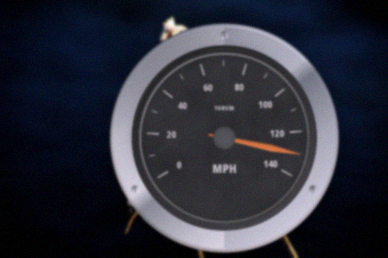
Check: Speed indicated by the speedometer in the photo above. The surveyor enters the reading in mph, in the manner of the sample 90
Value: 130
